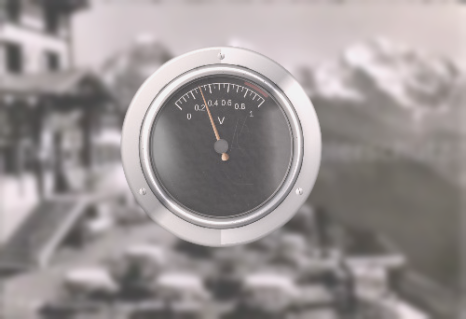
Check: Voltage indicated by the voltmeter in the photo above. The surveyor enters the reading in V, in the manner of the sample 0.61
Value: 0.3
